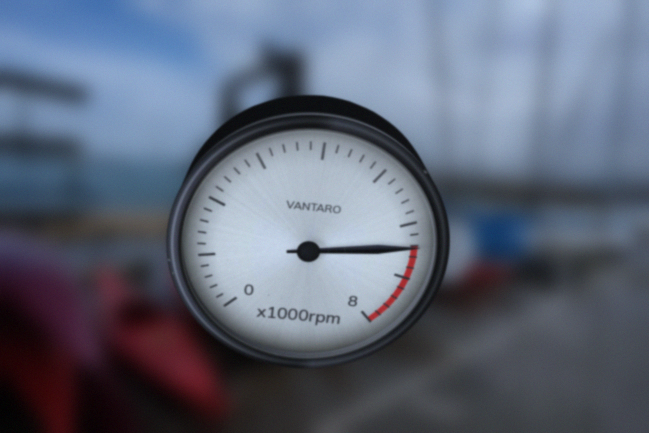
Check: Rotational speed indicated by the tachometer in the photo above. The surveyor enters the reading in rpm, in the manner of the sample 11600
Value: 6400
